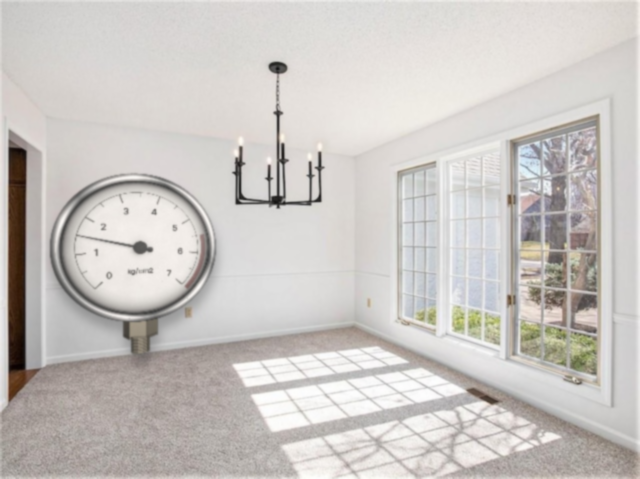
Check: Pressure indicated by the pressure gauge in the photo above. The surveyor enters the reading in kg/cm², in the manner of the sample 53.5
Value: 1.5
